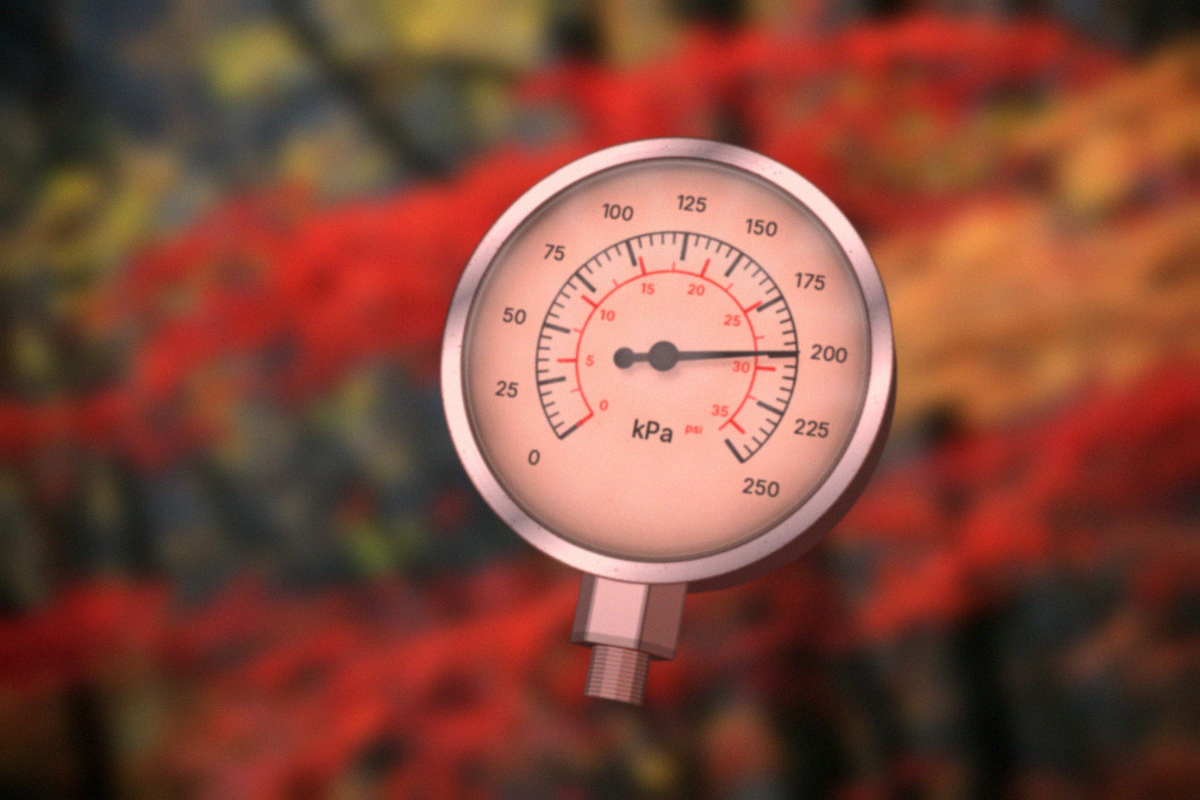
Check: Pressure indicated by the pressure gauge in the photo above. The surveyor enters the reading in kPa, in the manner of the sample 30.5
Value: 200
